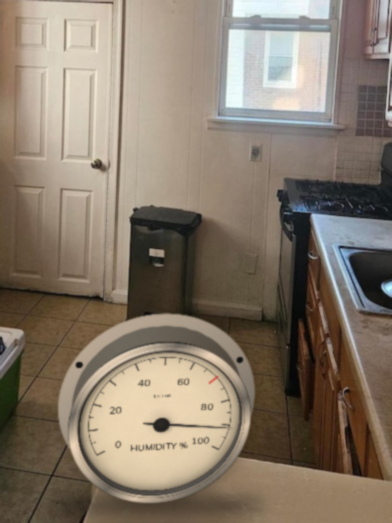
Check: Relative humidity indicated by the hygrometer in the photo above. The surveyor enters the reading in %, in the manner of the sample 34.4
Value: 90
